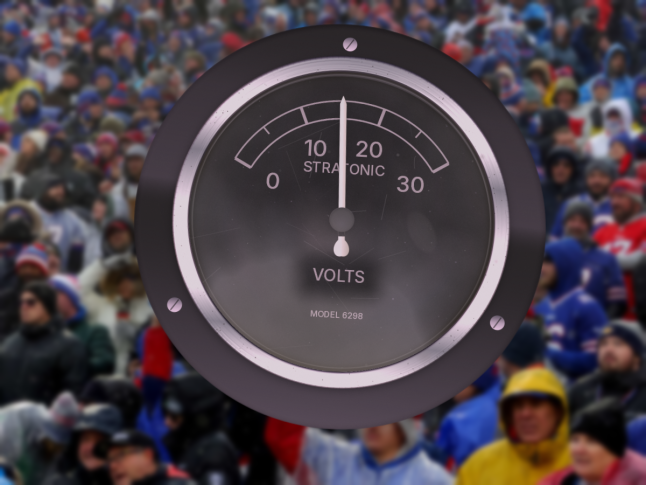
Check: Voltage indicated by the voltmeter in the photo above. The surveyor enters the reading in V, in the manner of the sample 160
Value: 15
